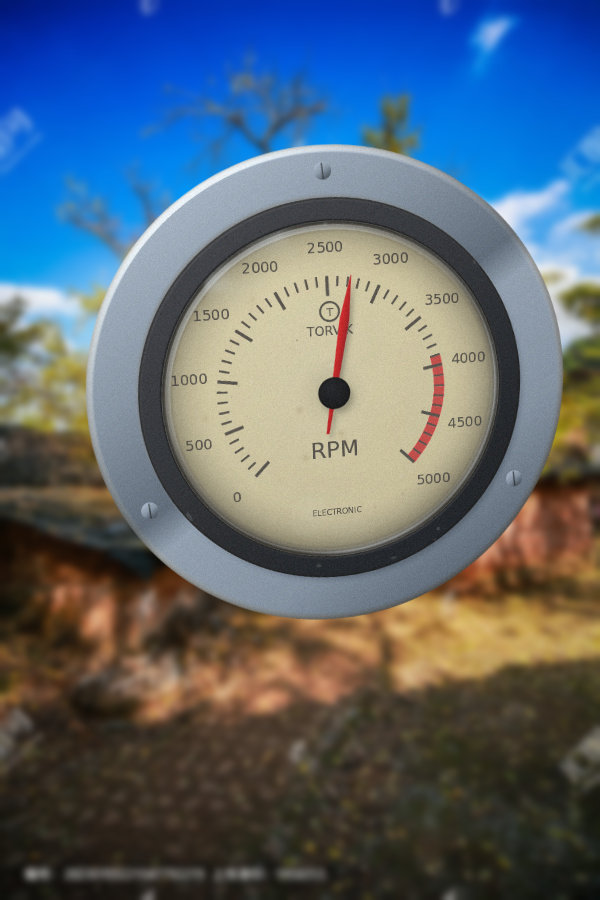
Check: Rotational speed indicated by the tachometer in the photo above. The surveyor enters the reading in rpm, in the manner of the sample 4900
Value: 2700
